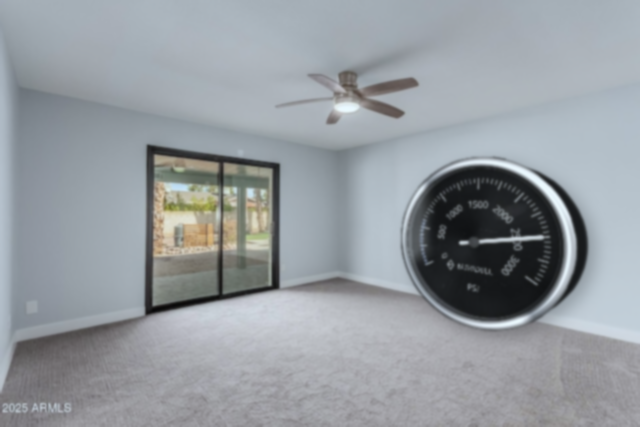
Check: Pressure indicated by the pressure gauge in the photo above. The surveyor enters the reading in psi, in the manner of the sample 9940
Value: 2500
